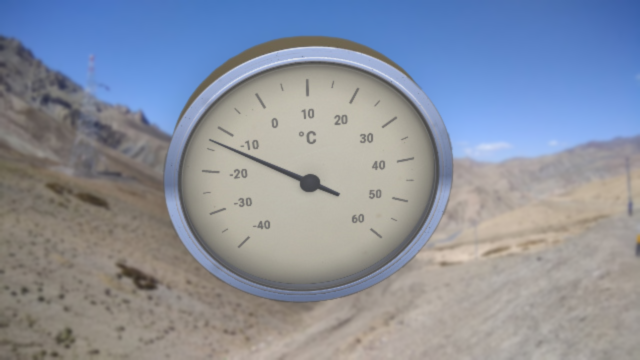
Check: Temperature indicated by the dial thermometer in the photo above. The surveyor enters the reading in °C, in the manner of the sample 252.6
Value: -12.5
